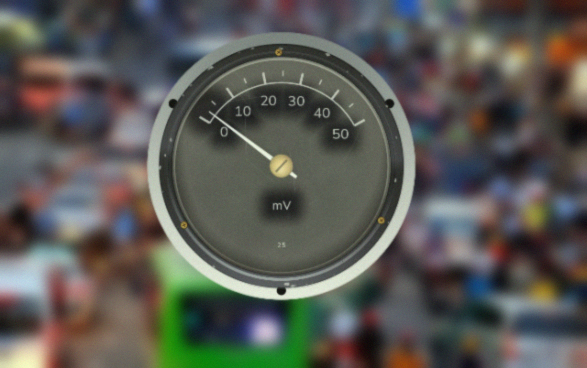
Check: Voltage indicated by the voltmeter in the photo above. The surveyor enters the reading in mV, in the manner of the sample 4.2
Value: 2.5
